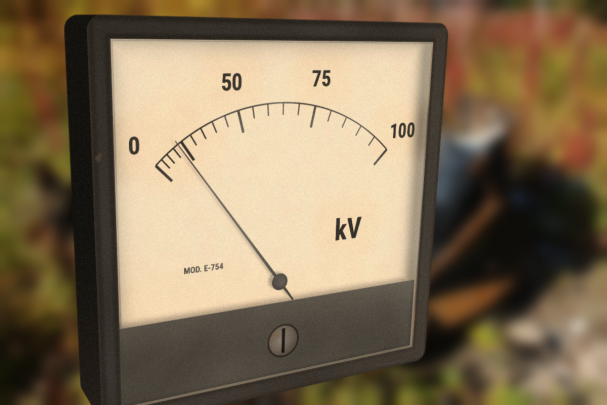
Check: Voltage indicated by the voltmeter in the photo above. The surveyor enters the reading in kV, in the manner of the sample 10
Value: 22.5
